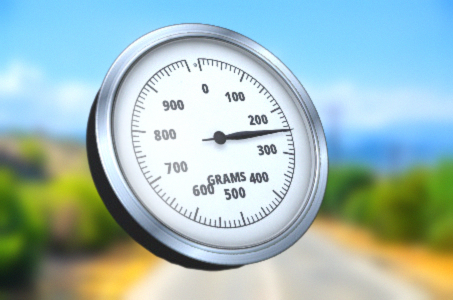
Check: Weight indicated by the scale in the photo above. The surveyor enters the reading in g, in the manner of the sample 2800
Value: 250
